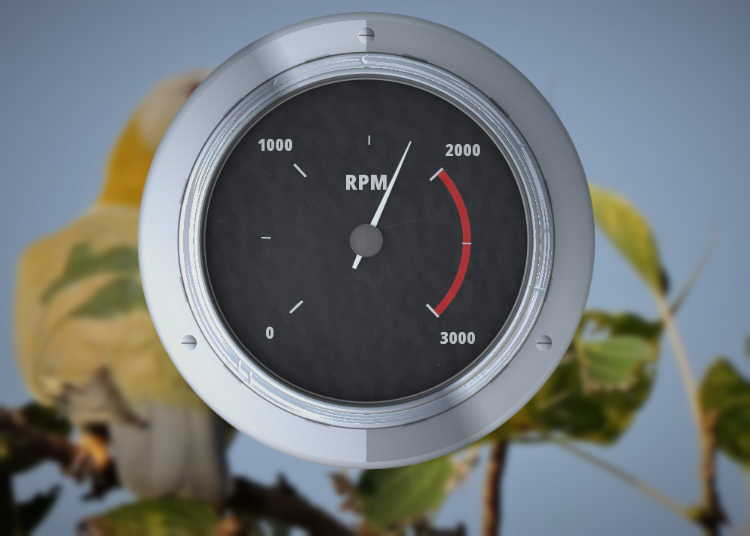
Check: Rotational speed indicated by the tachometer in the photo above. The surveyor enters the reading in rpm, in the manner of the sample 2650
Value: 1750
